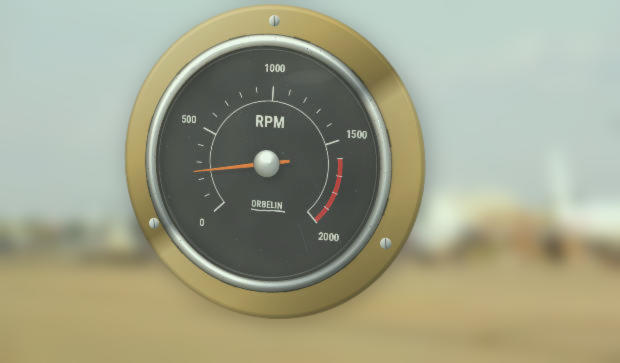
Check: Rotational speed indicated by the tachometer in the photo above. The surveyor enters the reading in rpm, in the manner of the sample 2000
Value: 250
